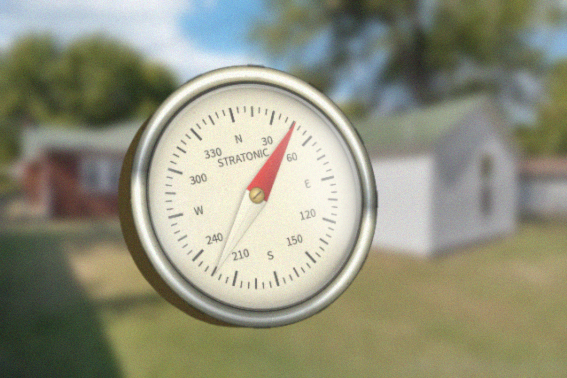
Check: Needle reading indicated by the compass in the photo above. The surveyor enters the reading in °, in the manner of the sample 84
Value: 45
